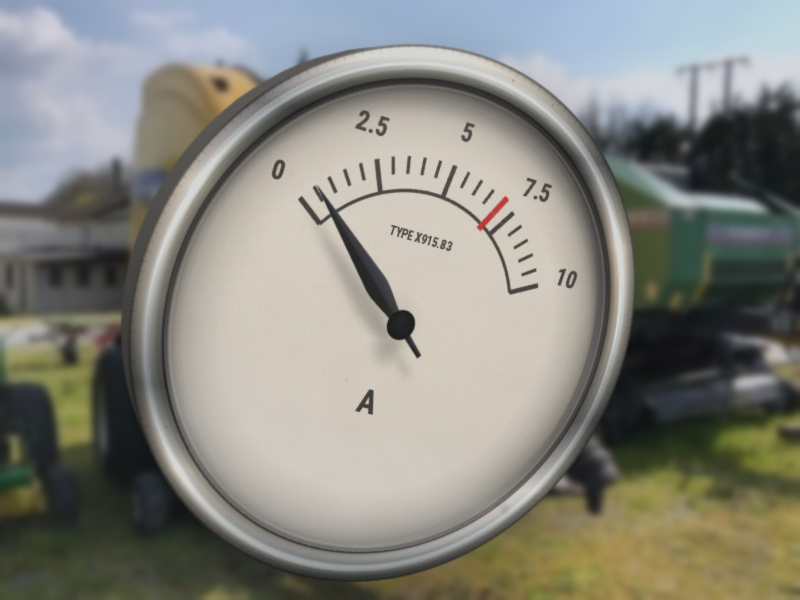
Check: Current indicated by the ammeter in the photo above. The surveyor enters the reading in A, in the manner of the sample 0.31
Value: 0.5
